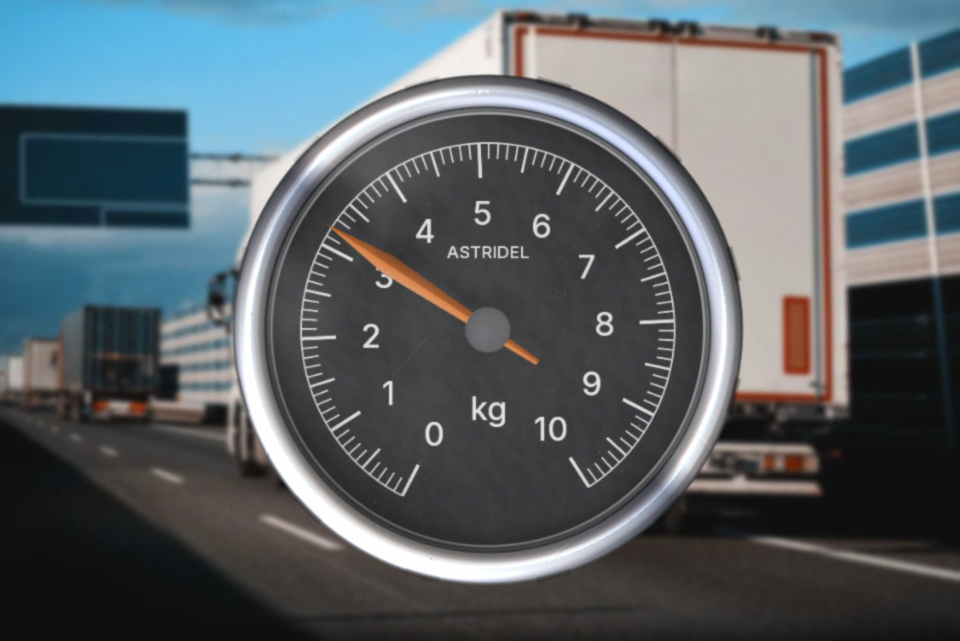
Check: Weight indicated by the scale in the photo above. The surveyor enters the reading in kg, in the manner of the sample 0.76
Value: 3.2
